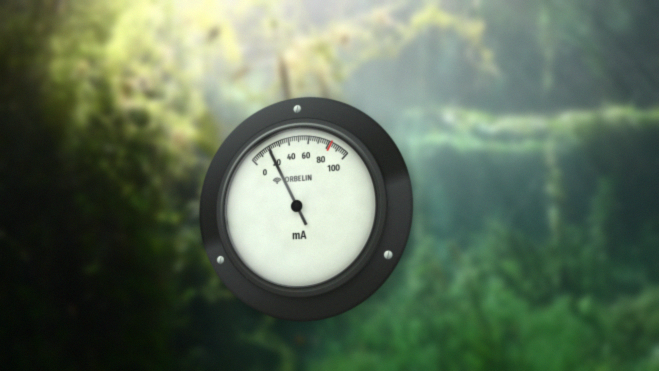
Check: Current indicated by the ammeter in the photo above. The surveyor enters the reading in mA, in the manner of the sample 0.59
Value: 20
